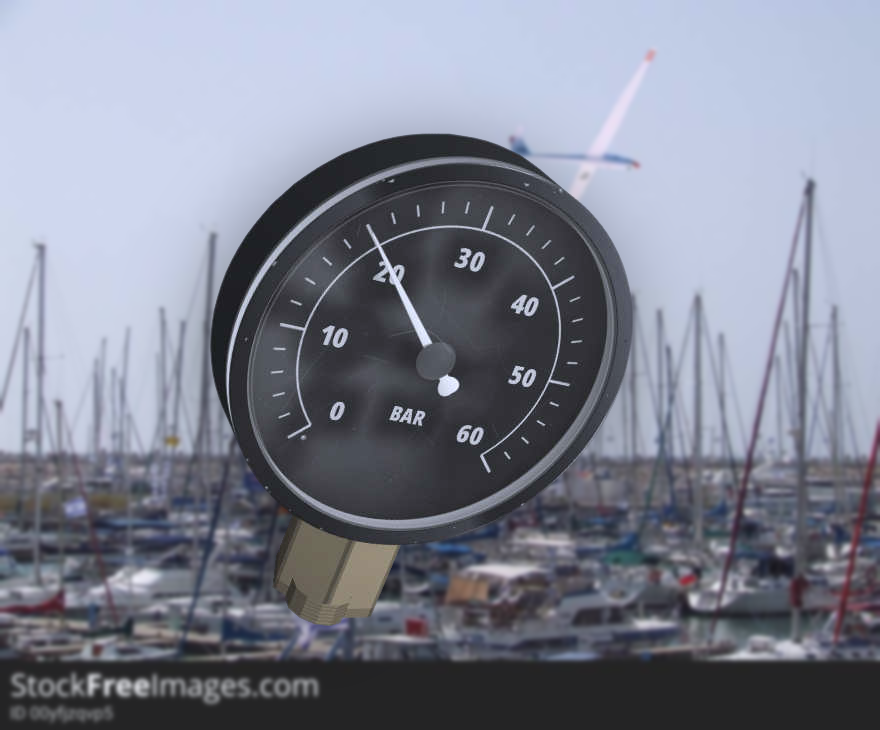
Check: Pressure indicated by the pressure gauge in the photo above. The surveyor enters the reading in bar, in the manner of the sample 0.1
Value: 20
